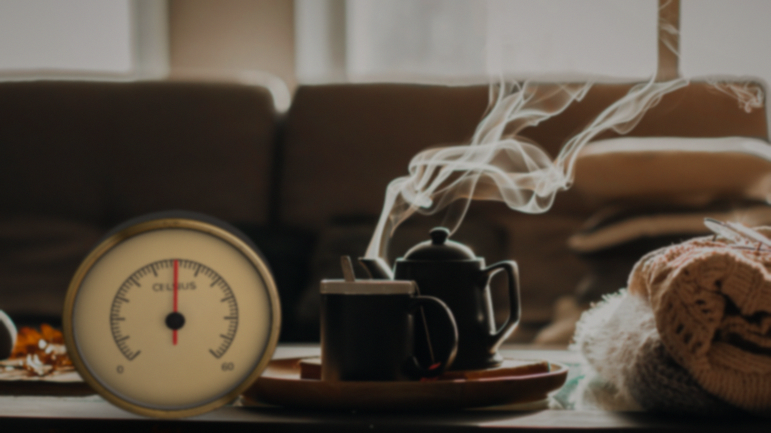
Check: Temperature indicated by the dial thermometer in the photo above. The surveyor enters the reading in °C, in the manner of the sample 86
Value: 30
